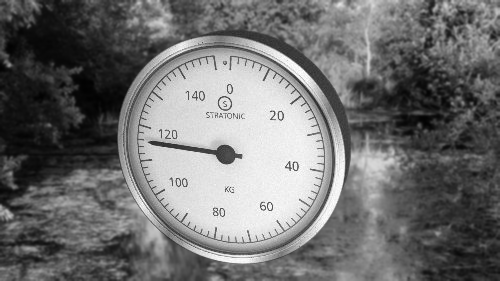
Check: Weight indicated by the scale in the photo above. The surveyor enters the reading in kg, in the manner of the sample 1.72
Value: 116
